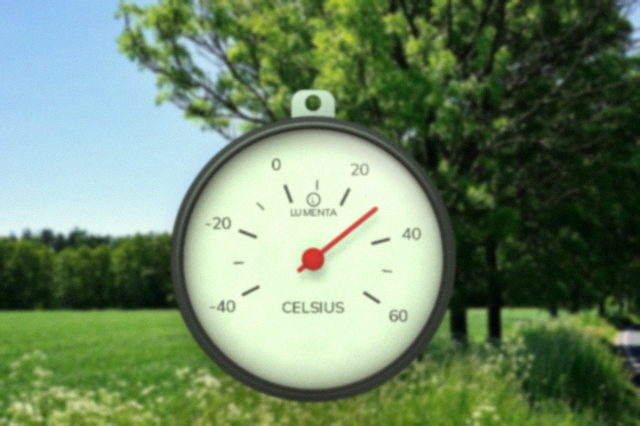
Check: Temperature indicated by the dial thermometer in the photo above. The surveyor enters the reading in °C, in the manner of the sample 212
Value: 30
